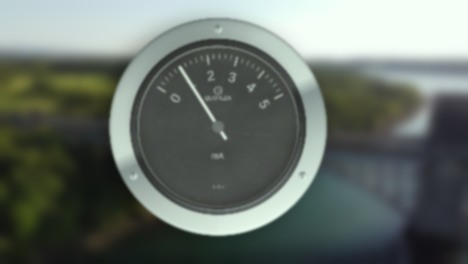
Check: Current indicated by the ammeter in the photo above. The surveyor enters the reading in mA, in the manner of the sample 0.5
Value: 1
